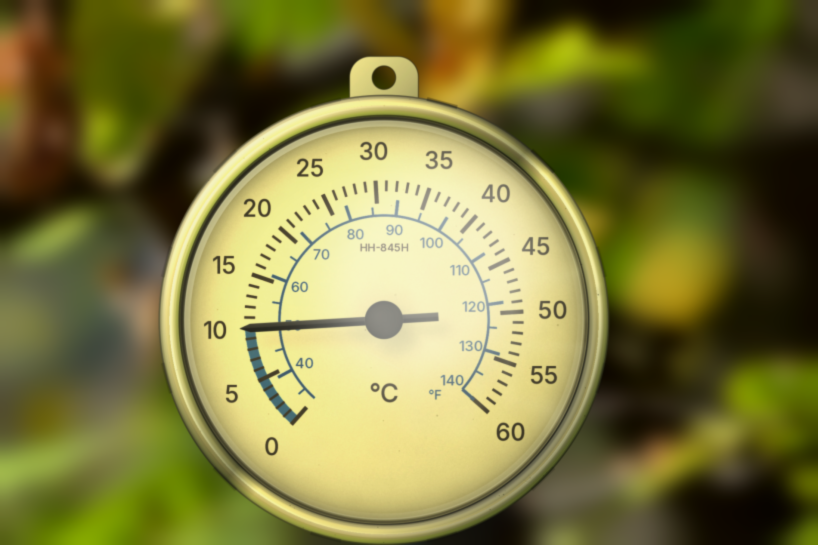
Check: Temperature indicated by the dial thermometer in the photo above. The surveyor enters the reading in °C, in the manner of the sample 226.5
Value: 10
